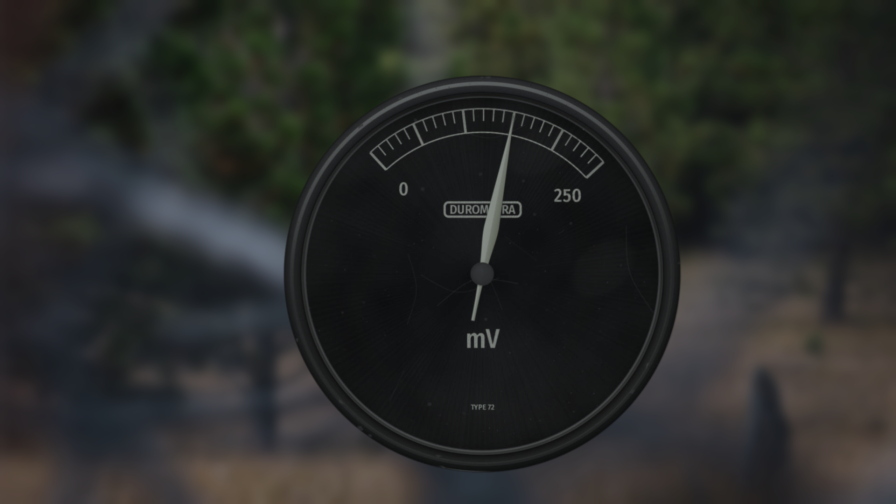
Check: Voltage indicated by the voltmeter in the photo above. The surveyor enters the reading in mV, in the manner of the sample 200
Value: 150
